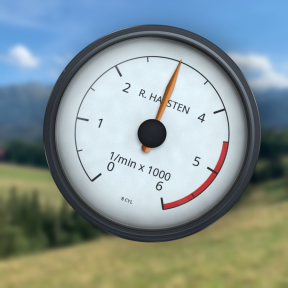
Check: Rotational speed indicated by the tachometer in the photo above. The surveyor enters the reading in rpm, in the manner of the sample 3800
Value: 3000
